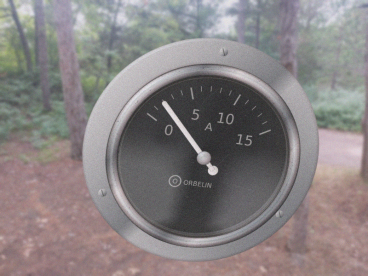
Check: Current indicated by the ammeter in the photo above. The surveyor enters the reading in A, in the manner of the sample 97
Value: 2
